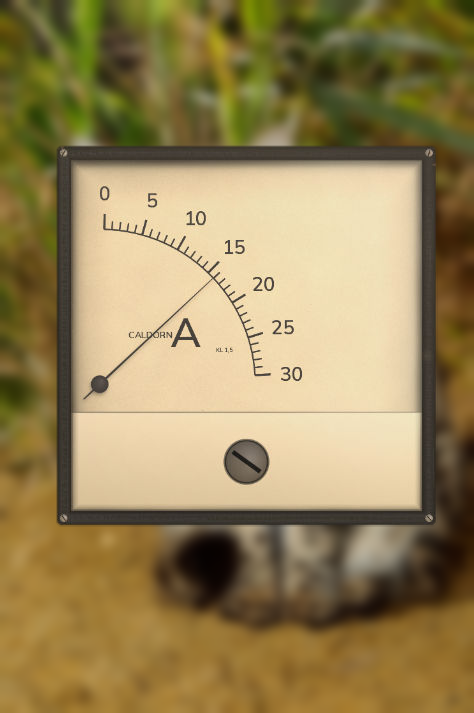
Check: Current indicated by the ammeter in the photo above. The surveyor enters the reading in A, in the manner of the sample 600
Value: 16
